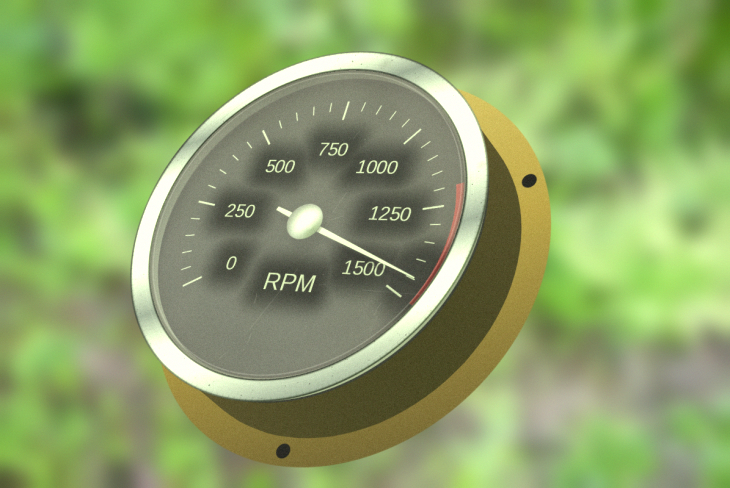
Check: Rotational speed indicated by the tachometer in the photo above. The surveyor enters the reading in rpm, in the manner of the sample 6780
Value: 1450
